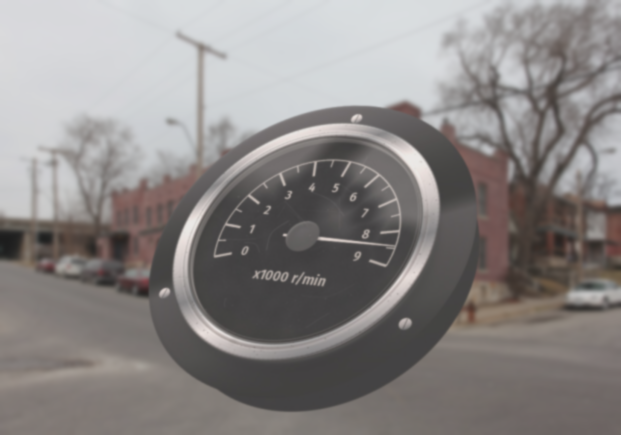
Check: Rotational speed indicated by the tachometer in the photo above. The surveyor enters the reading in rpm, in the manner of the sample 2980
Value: 8500
